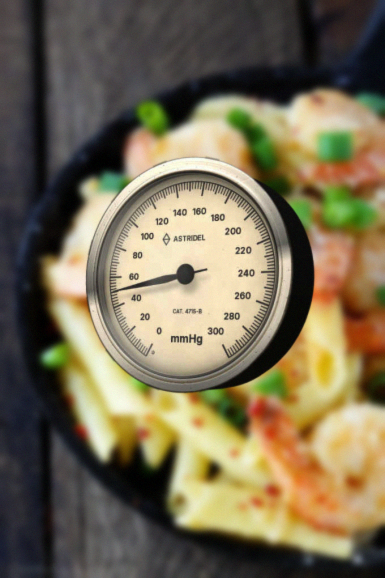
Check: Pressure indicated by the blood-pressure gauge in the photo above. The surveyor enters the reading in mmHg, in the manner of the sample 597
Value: 50
